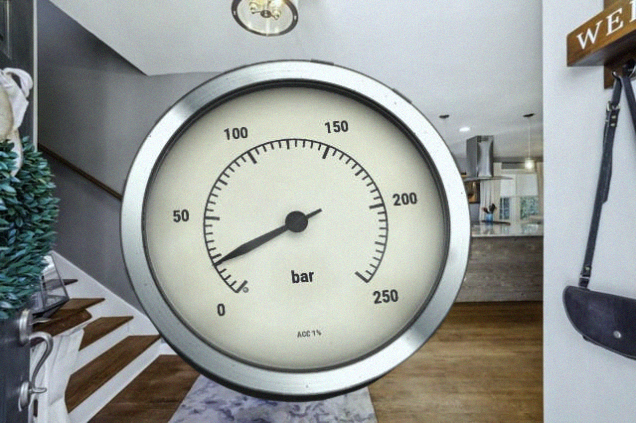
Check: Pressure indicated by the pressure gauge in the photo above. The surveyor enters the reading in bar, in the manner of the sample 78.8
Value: 20
